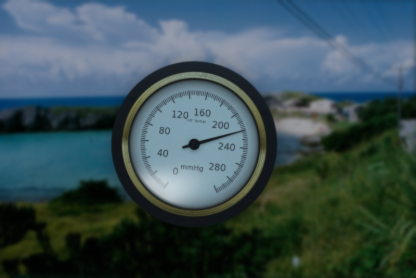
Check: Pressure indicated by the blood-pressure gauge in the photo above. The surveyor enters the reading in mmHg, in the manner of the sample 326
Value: 220
